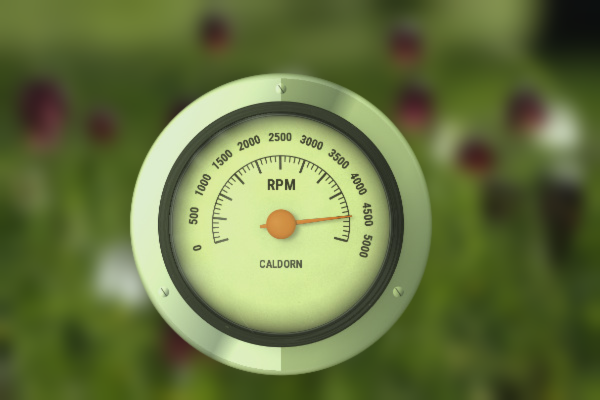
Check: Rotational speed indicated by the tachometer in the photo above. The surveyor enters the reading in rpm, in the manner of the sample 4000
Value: 4500
